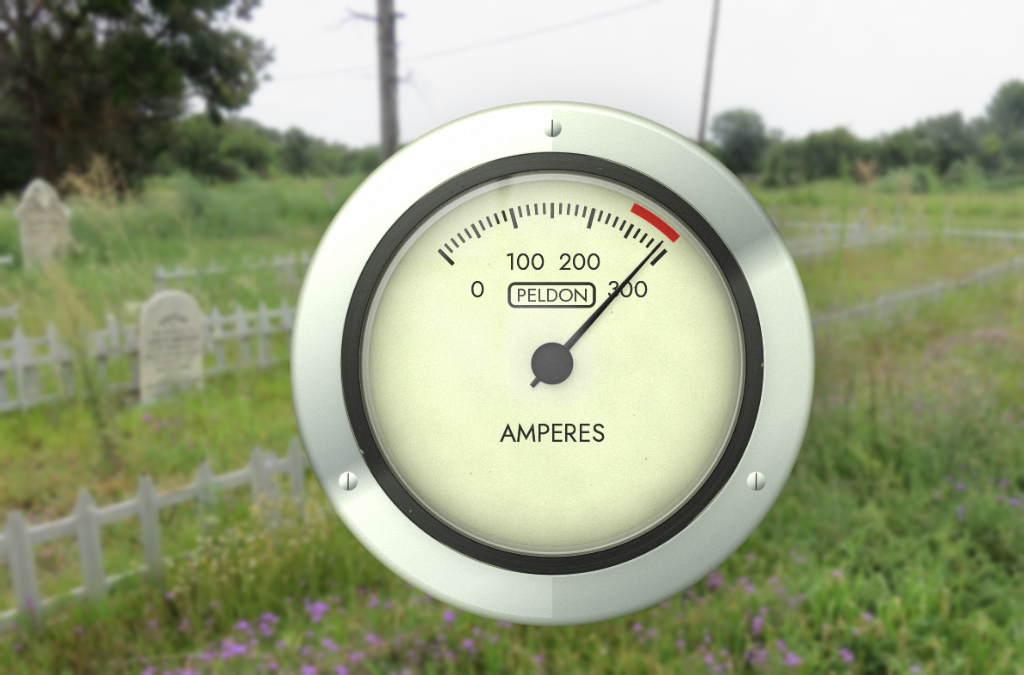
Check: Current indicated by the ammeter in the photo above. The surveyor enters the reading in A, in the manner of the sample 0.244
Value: 290
